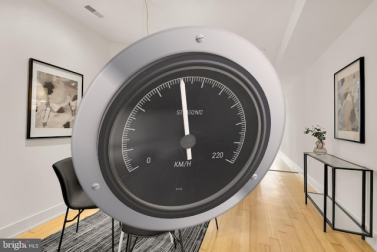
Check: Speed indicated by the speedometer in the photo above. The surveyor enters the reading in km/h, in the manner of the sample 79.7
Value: 100
